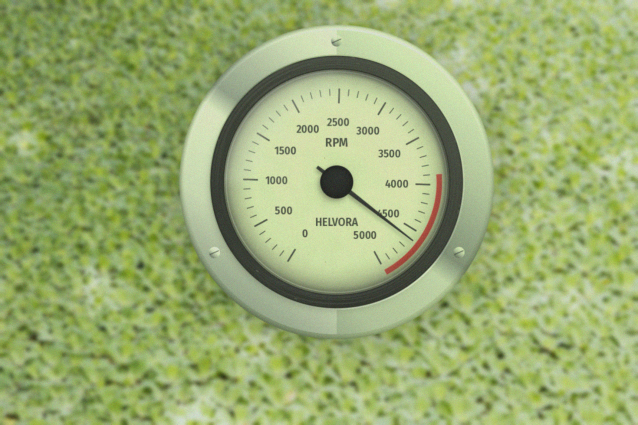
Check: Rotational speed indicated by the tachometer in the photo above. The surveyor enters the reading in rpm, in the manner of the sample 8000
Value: 4600
